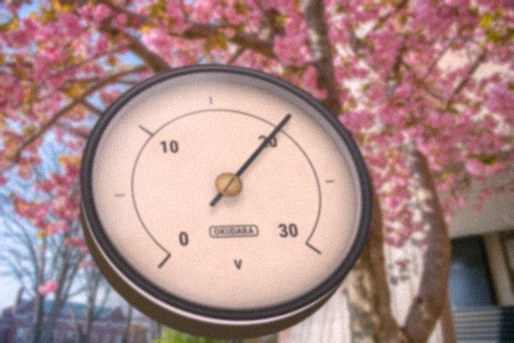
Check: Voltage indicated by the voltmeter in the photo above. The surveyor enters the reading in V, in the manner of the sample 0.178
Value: 20
